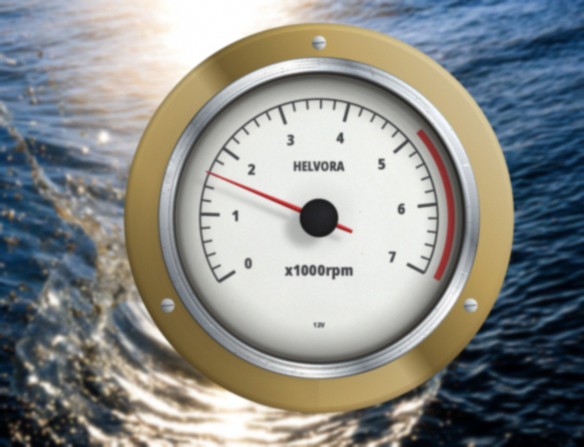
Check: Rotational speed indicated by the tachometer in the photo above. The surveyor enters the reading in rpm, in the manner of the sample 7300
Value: 1600
